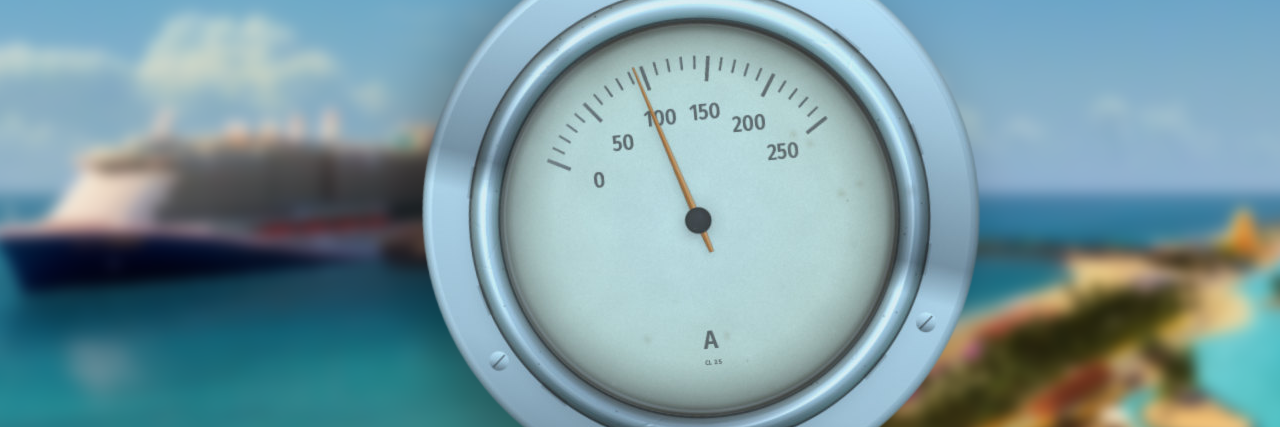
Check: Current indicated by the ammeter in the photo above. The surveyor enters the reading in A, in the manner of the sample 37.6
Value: 95
